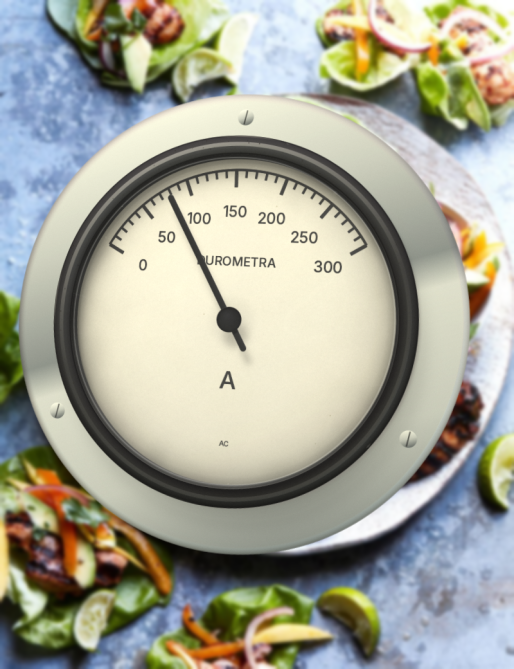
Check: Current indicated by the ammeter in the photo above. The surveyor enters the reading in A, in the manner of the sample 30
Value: 80
